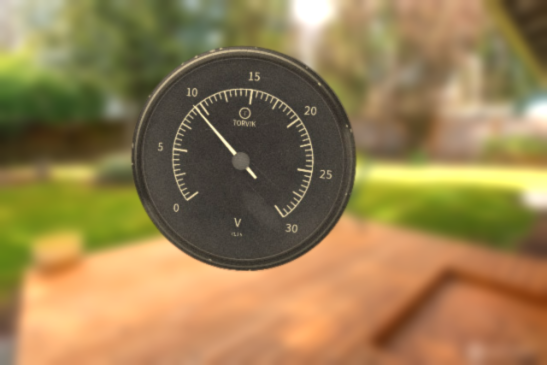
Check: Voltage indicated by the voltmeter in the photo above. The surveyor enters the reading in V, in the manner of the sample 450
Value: 9.5
